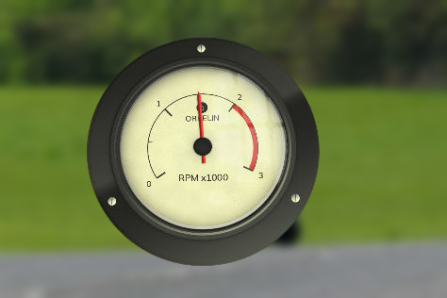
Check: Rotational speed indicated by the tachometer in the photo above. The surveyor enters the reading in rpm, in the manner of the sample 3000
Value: 1500
